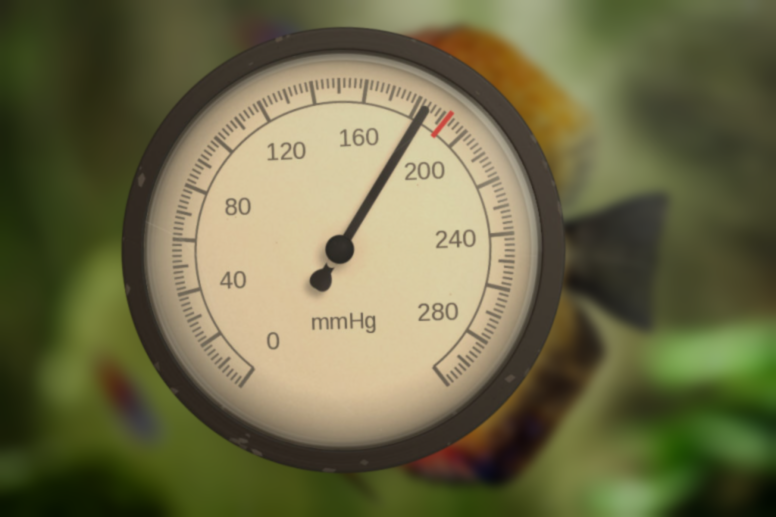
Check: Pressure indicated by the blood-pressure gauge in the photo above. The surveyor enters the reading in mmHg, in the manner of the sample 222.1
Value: 184
